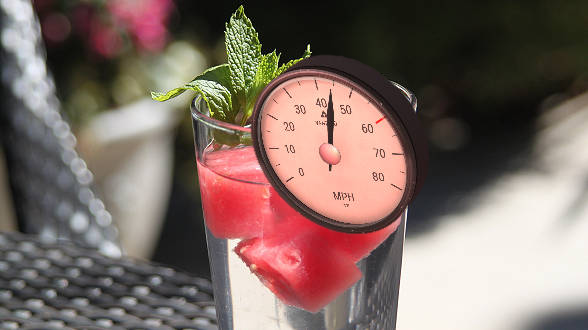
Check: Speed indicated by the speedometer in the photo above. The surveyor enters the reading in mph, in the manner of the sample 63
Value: 45
